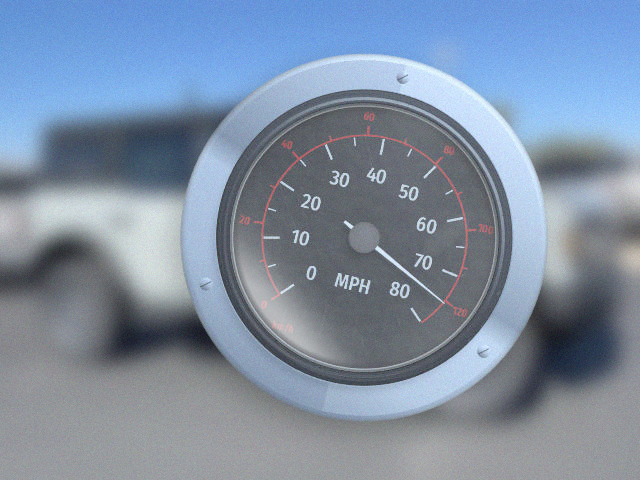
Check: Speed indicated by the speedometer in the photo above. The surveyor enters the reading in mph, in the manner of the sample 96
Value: 75
